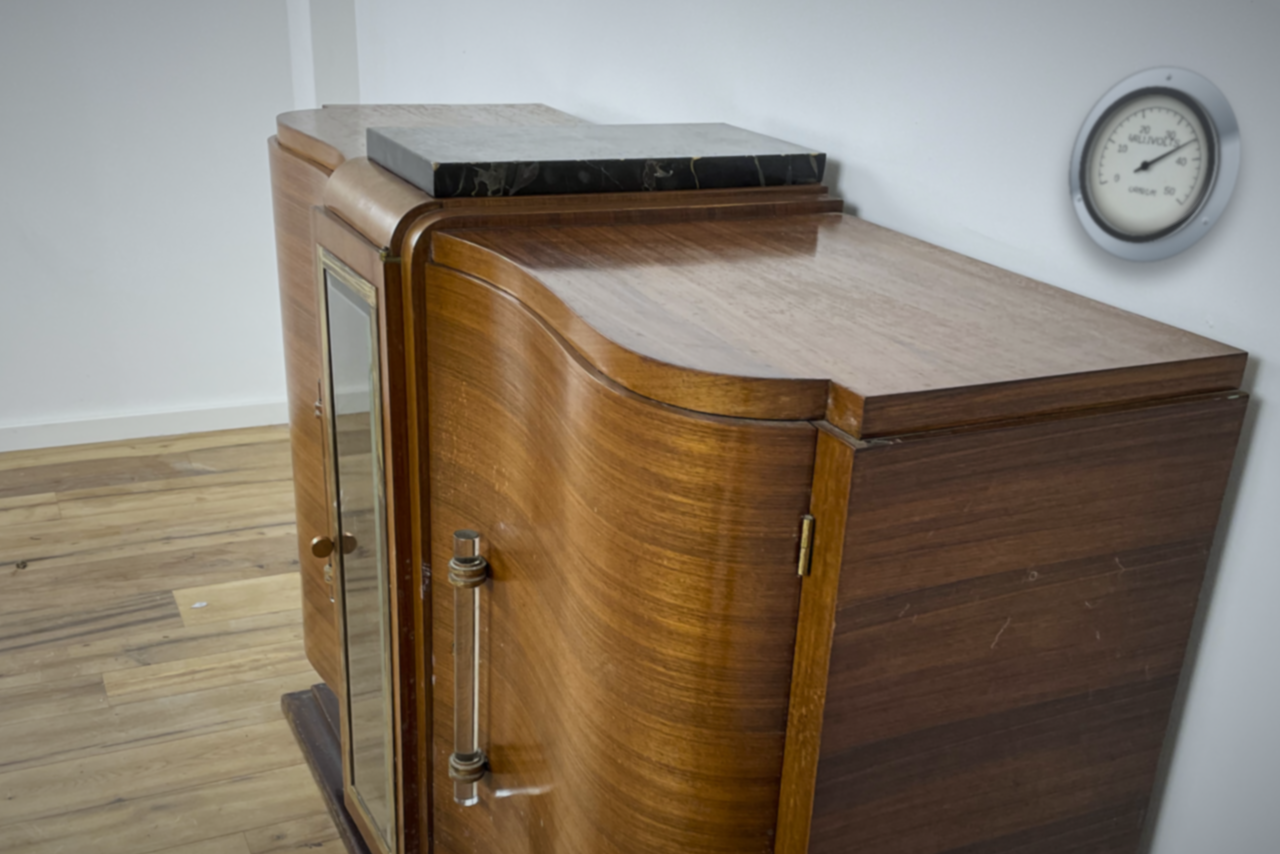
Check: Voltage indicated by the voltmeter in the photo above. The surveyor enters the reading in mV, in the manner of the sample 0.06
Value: 36
